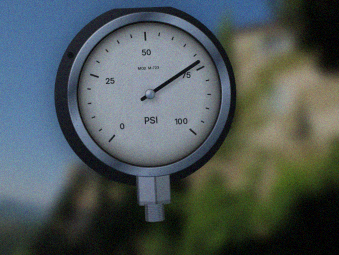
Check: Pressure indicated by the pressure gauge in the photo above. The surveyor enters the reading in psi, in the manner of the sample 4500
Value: 72.5
